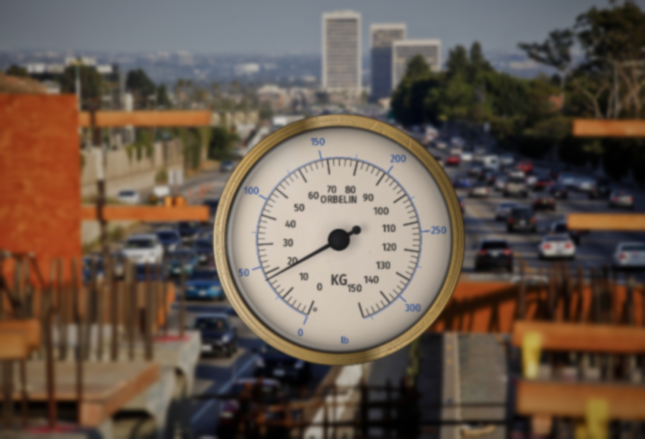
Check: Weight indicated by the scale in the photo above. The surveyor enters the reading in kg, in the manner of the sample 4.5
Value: 18
